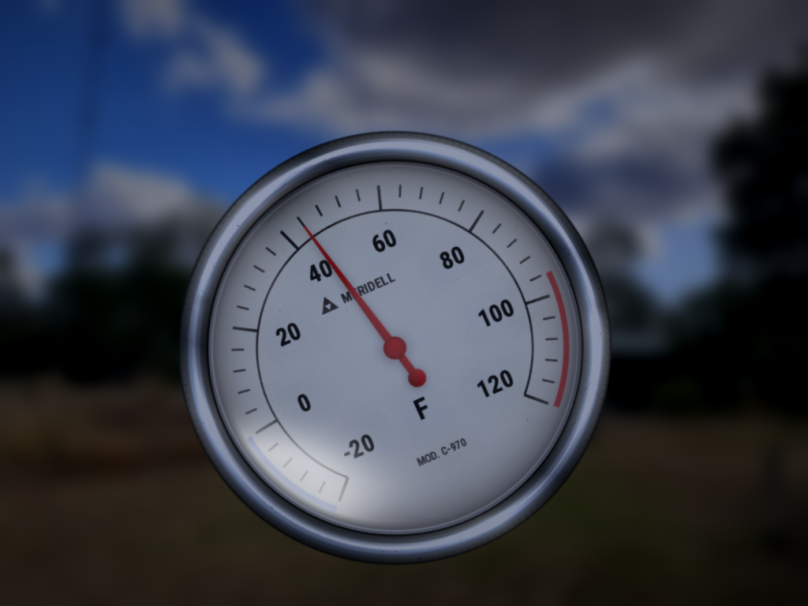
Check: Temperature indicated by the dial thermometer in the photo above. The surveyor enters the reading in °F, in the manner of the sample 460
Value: 44
